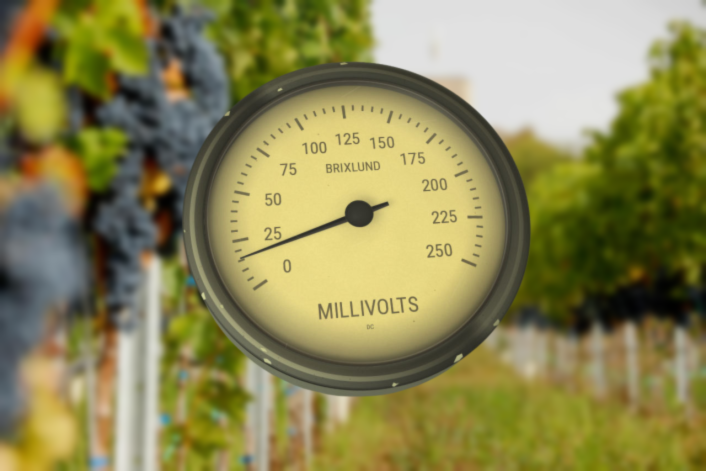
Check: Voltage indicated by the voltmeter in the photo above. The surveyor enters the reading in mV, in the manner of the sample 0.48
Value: 15
